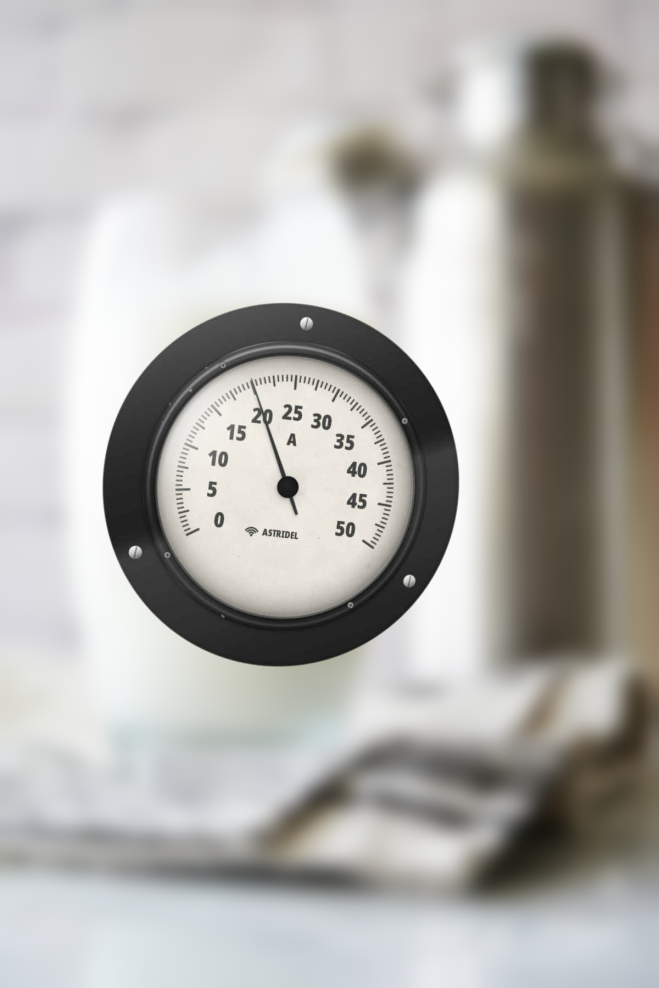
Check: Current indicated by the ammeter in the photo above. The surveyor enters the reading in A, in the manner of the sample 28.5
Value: 20
